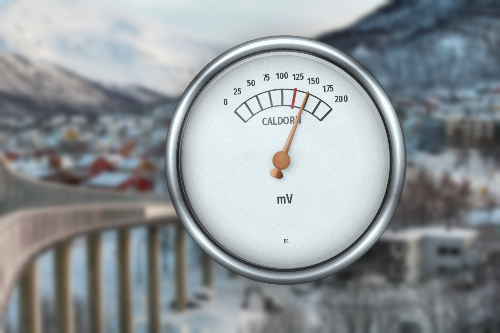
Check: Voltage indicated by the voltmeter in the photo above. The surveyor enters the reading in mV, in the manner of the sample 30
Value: 150
